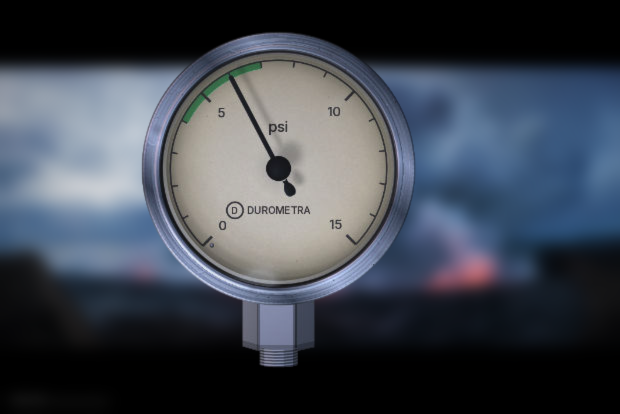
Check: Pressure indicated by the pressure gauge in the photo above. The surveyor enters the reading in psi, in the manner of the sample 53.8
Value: 6
